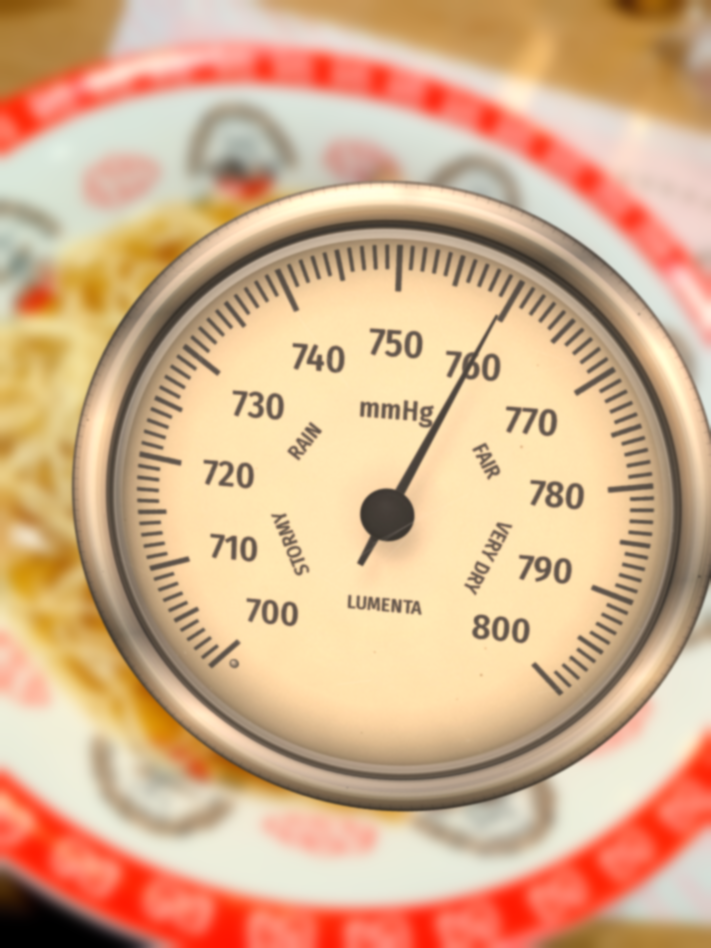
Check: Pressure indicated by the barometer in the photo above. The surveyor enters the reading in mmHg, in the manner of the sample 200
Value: 759.5
